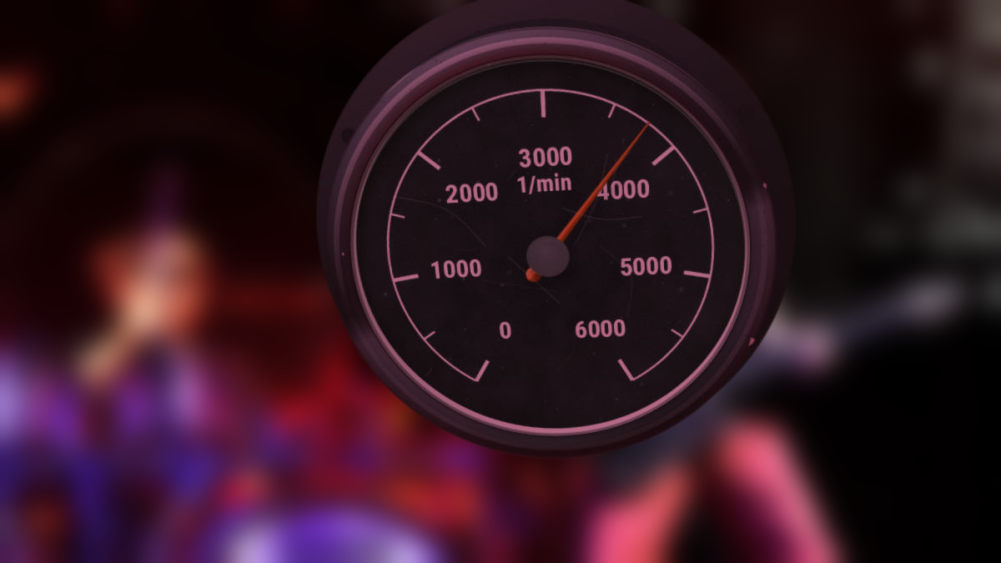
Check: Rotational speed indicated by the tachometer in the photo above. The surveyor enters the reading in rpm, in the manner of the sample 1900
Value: 3750
